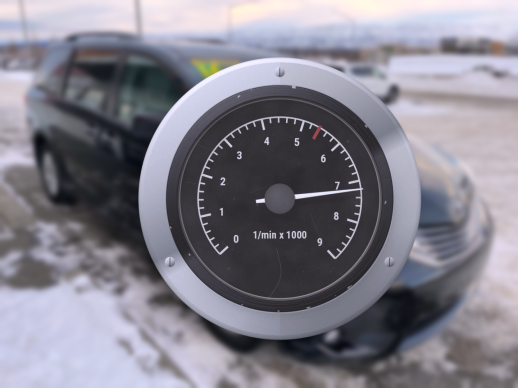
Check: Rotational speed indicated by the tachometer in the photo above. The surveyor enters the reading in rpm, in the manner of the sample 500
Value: 7200
